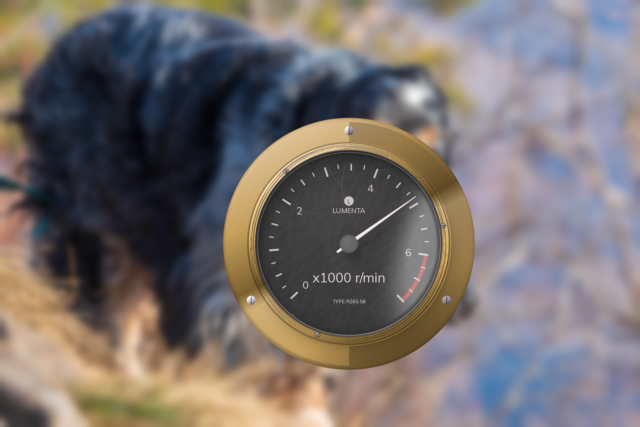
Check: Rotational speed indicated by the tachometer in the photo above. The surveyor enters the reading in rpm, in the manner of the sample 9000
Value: 4875
